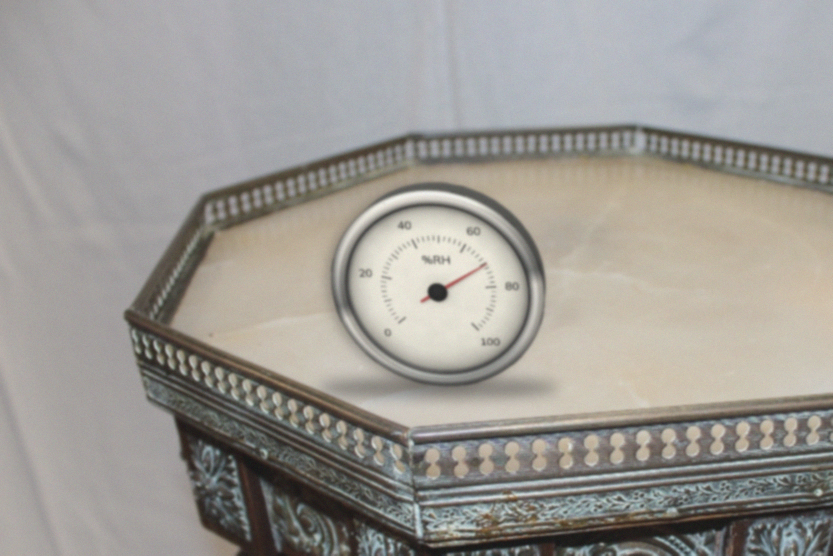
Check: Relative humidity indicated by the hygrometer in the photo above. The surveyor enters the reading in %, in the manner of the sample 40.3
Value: 70
